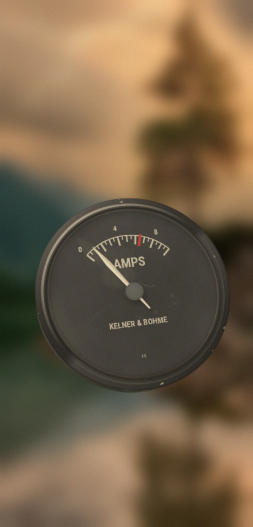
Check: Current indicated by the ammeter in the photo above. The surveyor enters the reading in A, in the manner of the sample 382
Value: 1
